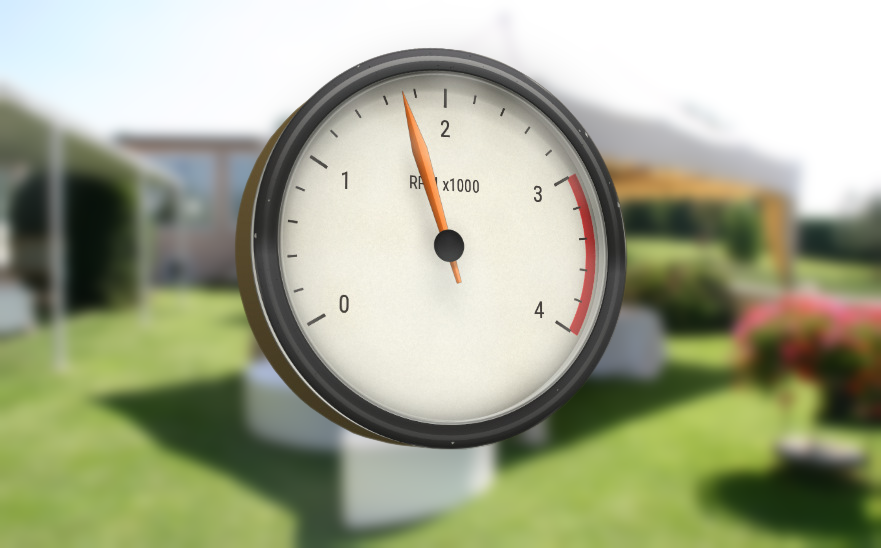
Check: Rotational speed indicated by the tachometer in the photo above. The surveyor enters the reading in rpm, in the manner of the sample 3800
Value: 1700
